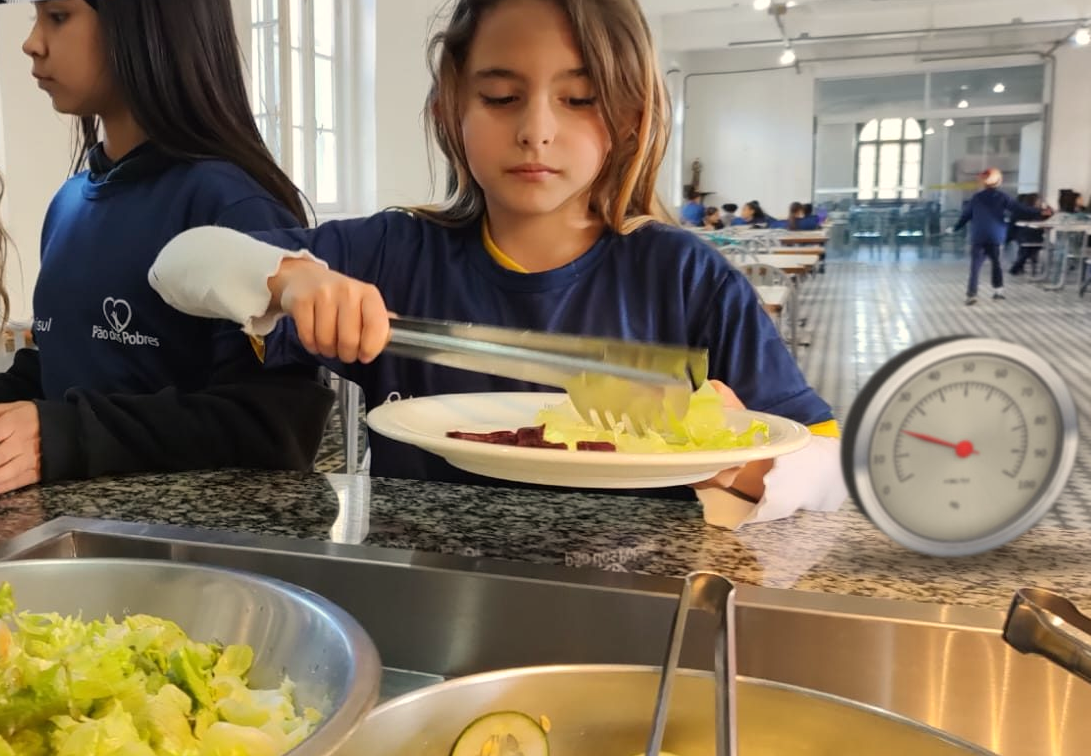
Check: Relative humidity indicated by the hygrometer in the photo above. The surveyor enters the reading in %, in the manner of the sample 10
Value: 20
